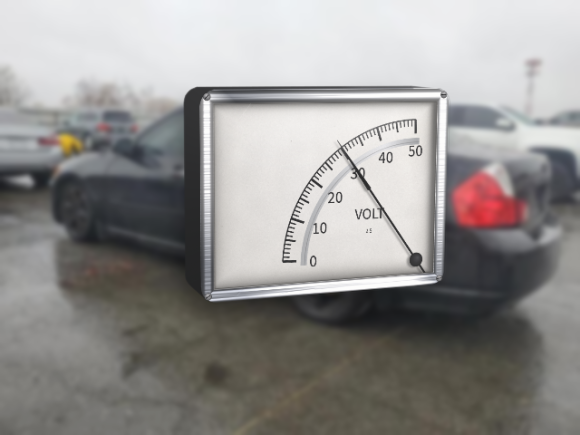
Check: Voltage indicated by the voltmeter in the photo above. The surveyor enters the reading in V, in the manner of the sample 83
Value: 30
